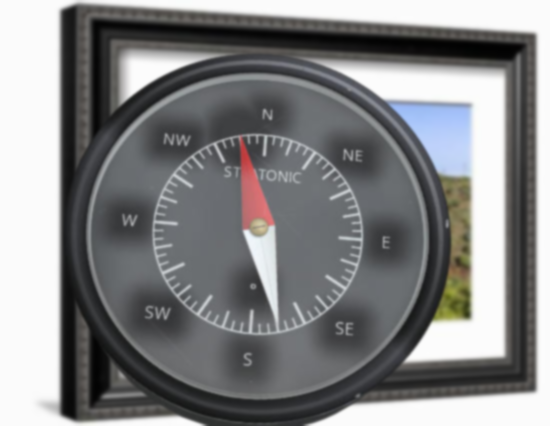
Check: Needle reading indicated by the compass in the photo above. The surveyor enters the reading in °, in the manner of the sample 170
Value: 345
